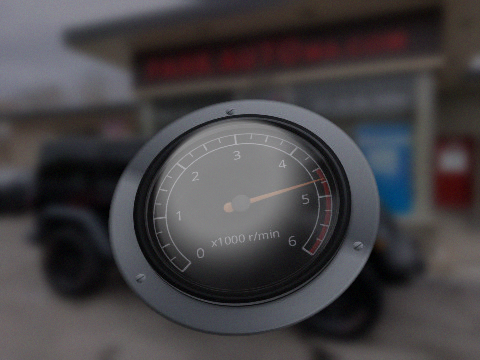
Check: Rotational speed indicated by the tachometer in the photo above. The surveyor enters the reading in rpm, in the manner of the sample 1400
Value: 4750
